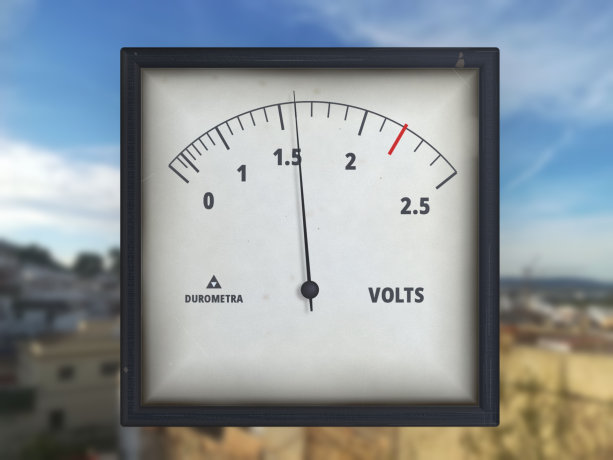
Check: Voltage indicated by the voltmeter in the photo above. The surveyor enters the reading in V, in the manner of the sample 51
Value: 1.6
